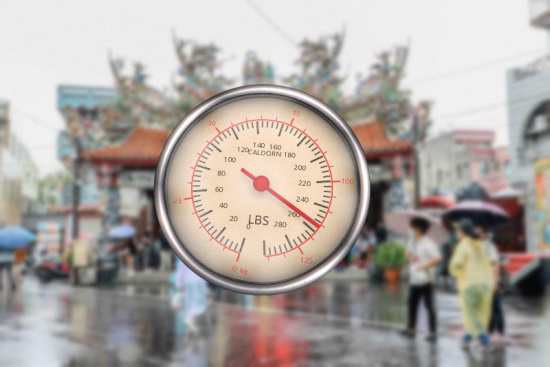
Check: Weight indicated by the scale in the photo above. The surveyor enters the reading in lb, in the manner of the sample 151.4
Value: 256
